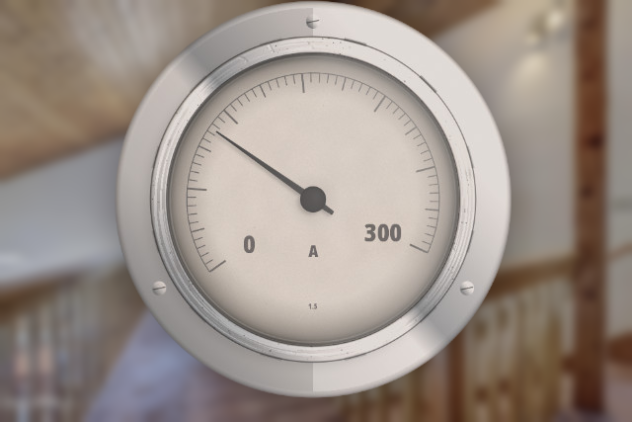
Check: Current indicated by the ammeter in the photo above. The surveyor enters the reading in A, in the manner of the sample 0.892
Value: 87.5
